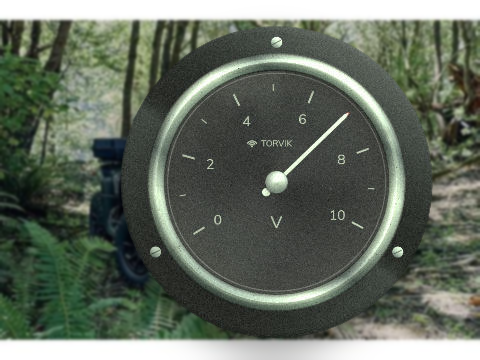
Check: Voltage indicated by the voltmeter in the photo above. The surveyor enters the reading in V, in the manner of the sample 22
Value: 7
